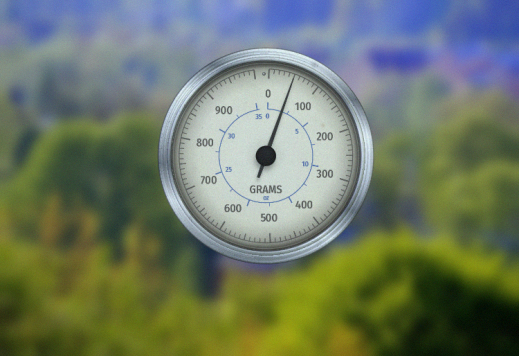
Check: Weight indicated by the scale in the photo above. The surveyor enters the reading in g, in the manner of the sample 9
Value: 50
